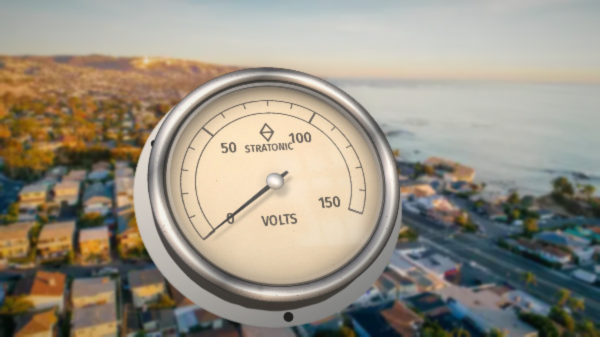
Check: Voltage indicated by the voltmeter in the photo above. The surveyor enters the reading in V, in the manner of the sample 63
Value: 0
